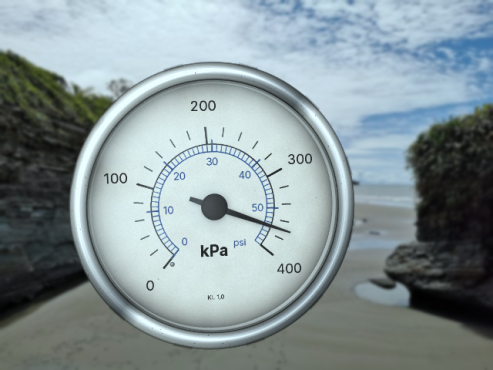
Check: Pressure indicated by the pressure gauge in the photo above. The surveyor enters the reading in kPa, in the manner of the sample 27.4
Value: 370
